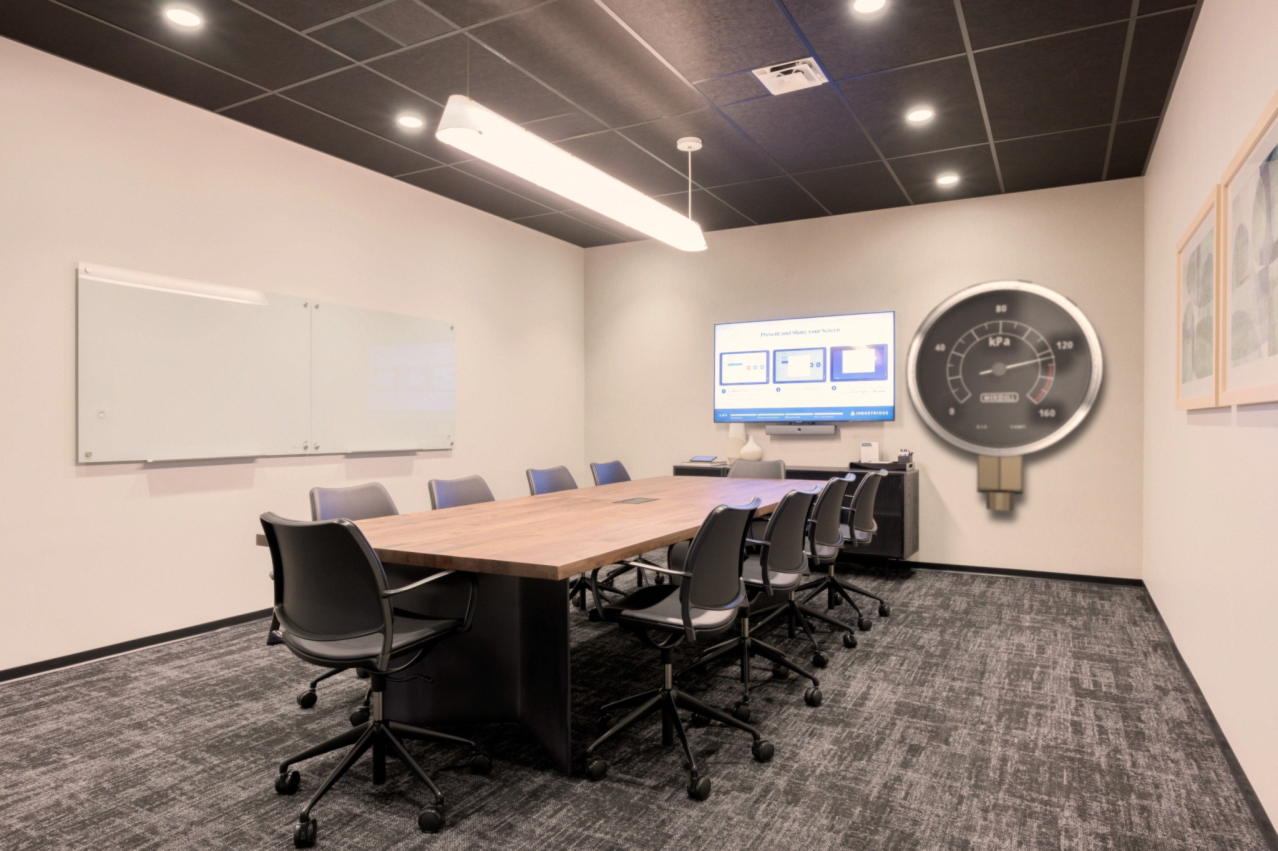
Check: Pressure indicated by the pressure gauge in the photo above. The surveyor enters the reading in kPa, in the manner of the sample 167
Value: 125
